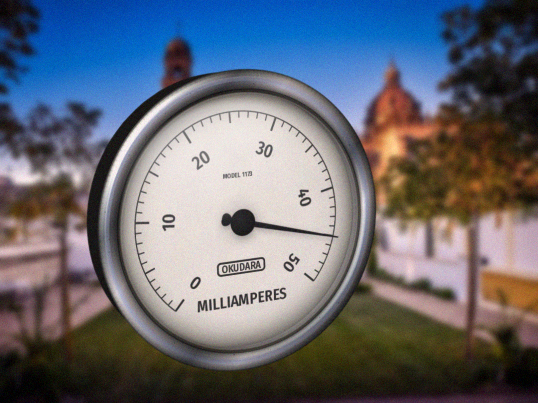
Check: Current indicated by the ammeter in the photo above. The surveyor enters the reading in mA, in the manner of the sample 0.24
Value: 45
